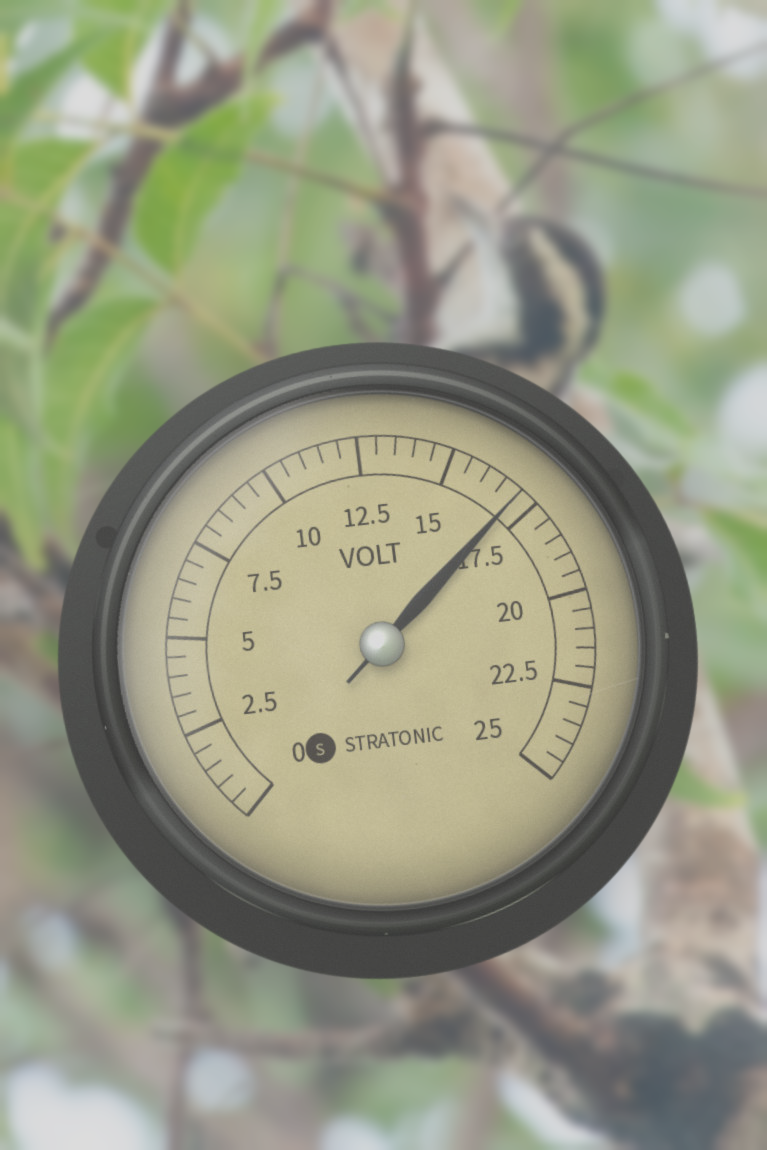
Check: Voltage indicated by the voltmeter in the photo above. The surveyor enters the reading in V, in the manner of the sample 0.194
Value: 17
